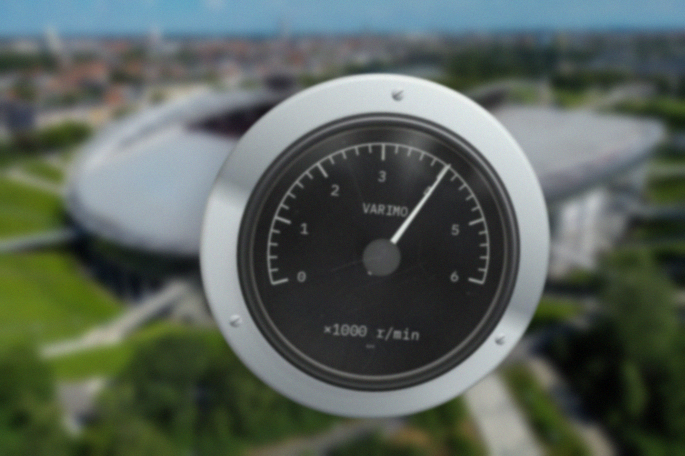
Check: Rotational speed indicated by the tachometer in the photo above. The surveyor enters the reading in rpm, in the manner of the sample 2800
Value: 4000
